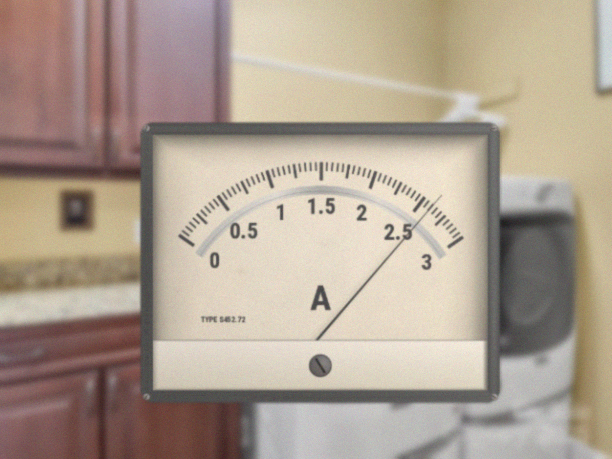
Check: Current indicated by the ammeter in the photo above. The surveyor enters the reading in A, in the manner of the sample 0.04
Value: 2.6
